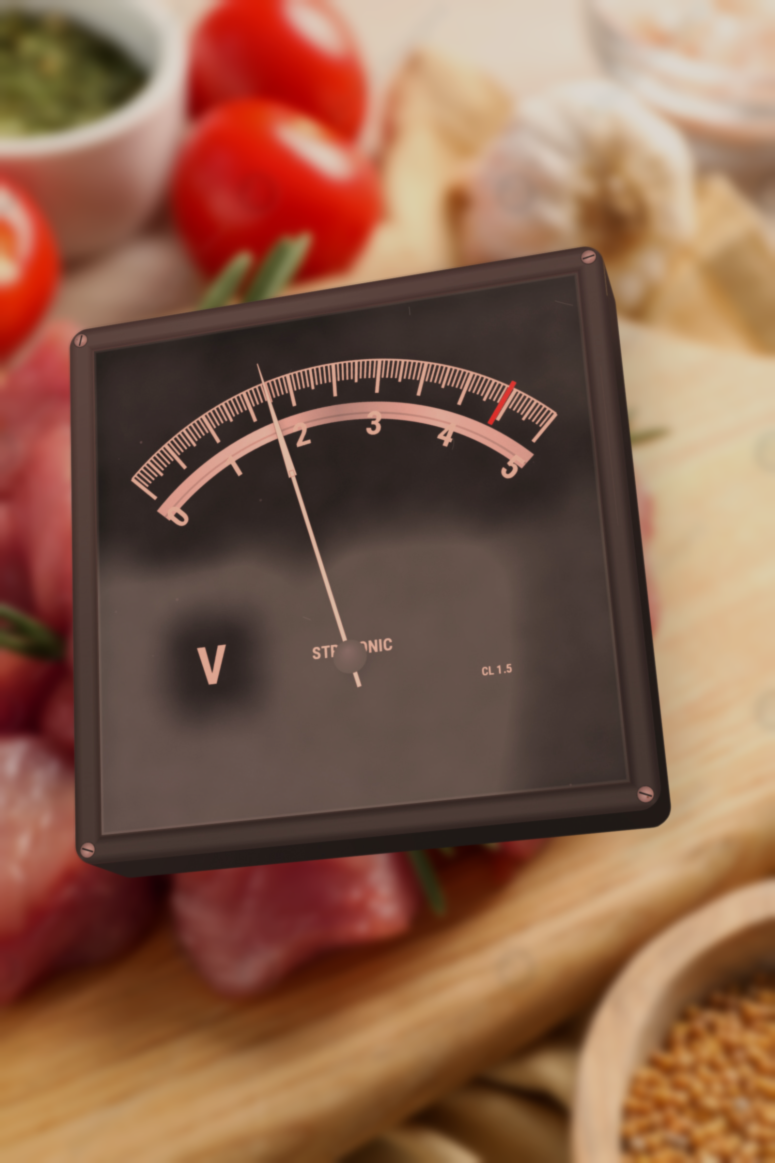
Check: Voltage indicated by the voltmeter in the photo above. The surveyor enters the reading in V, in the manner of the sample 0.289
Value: 1.75
